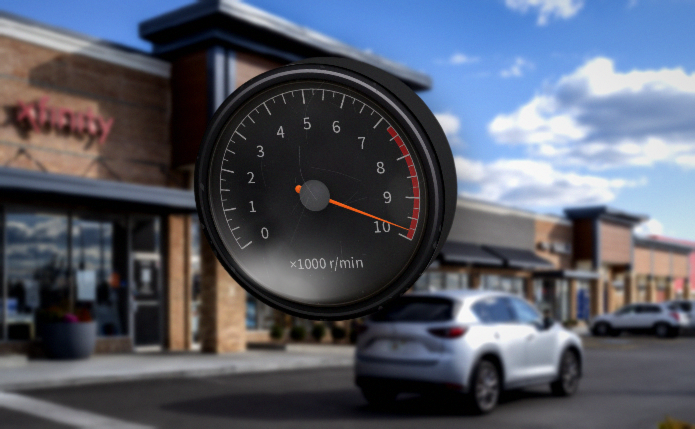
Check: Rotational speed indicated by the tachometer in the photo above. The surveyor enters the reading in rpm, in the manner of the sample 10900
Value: 9750
